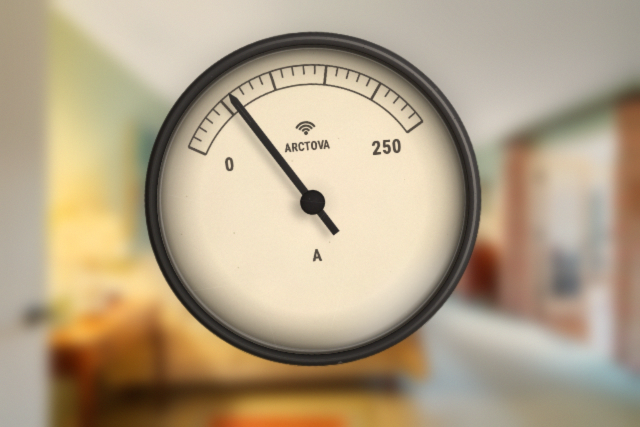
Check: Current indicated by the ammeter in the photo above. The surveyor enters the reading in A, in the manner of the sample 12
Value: 60
